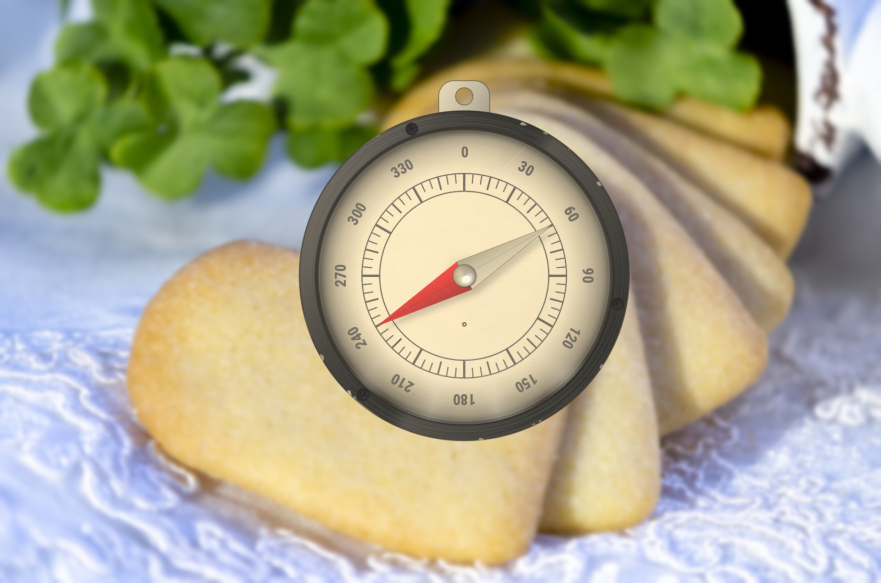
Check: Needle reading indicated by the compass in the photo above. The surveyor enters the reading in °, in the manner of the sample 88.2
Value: 240
